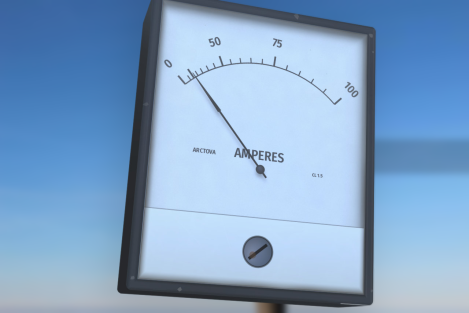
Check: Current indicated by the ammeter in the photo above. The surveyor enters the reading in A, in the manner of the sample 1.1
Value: 25
